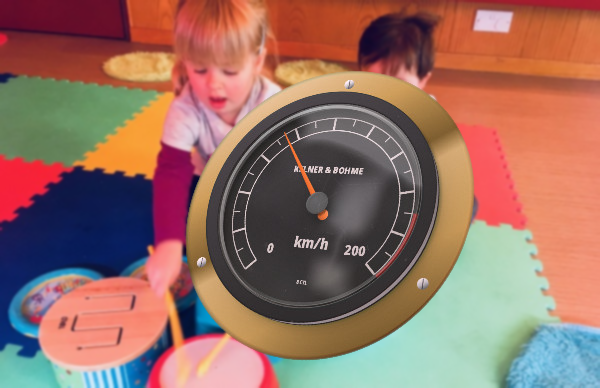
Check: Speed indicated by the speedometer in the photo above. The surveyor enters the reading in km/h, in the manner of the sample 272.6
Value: 75
